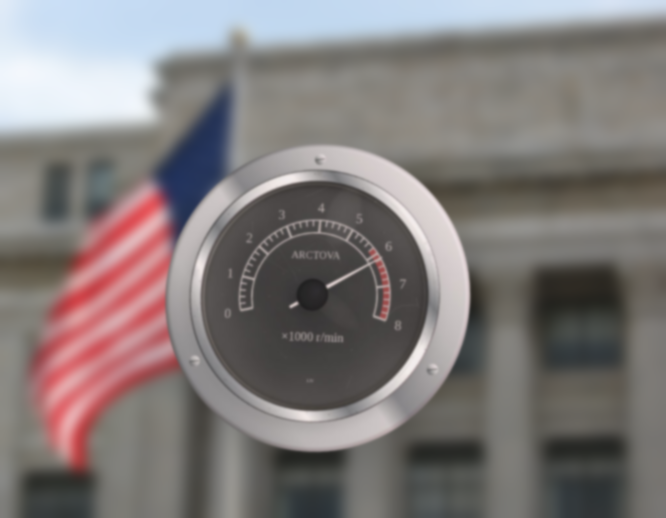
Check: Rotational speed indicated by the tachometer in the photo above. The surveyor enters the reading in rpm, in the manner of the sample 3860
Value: 6200
